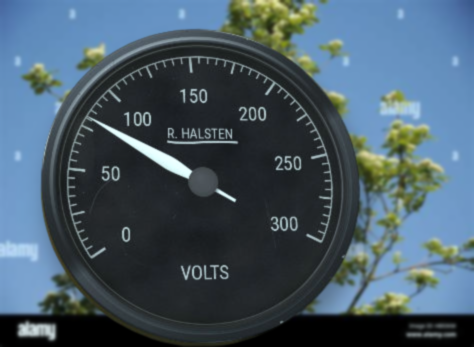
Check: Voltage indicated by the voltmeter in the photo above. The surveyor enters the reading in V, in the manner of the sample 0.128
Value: 80
